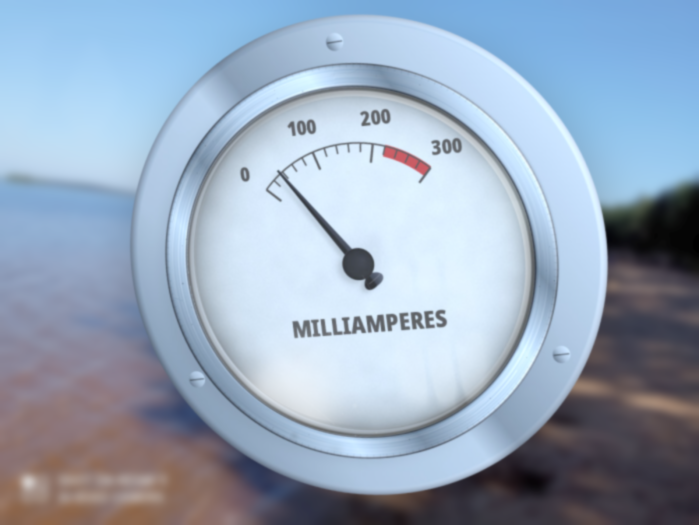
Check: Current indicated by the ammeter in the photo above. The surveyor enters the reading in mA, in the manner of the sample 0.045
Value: 40
